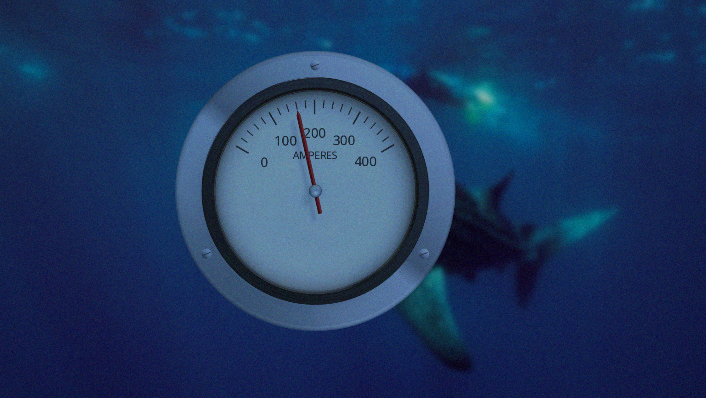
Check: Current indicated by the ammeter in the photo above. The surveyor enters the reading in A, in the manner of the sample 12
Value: 160
